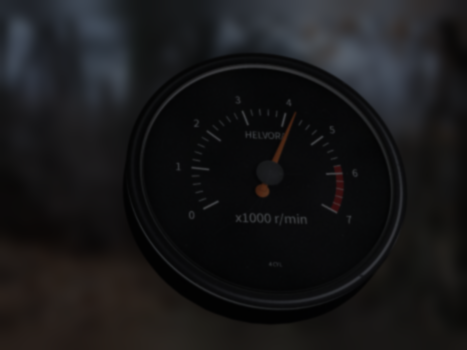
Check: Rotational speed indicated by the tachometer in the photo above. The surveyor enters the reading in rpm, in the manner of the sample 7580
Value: 4200
